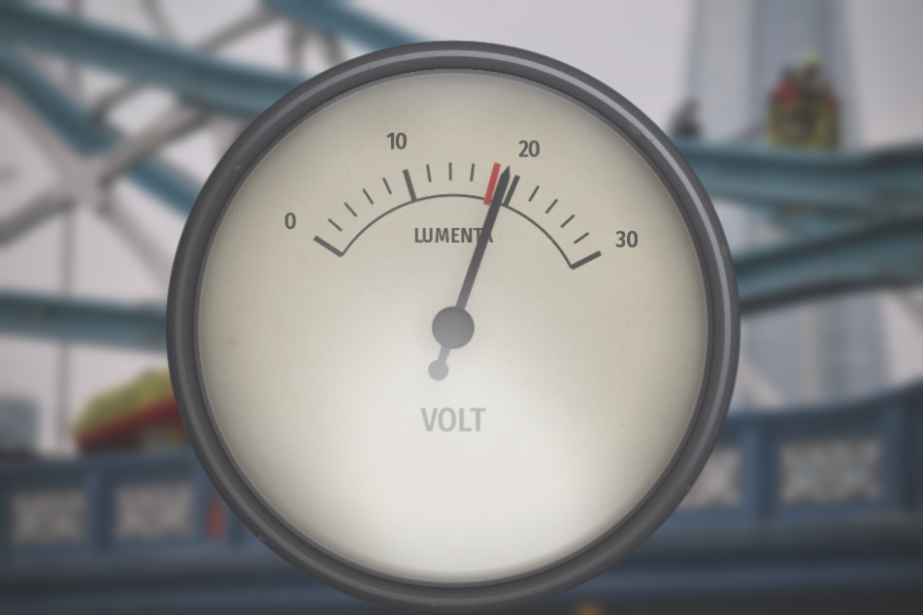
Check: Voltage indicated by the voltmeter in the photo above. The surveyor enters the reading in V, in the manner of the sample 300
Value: 19
